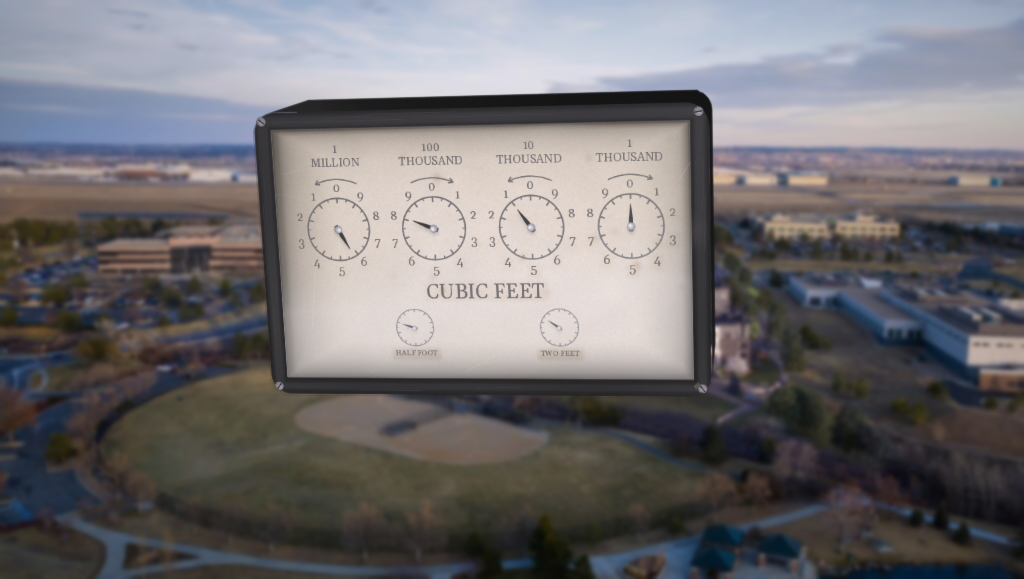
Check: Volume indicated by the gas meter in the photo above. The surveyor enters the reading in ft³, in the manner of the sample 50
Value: 581000
